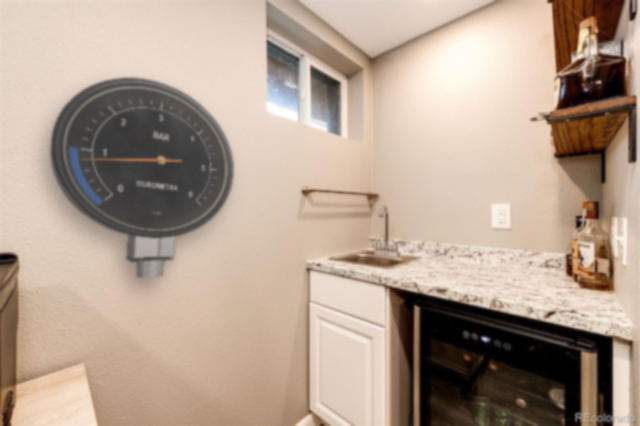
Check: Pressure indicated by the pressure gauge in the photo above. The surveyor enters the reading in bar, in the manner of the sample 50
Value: 0.8
